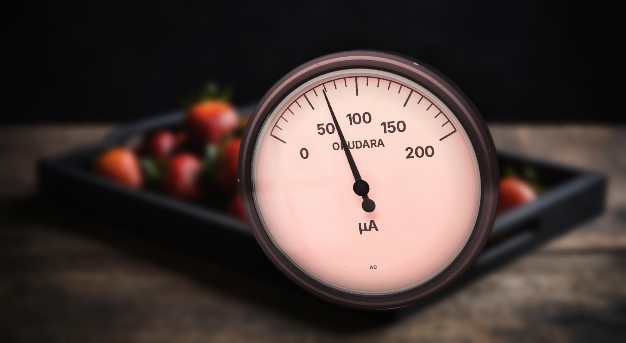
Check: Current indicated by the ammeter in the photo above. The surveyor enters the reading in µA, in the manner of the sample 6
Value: 70
